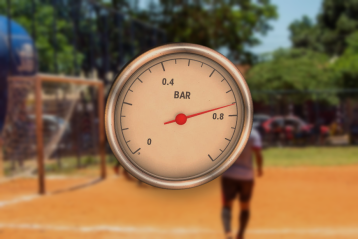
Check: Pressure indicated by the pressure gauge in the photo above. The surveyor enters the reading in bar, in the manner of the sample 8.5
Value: 0.75
